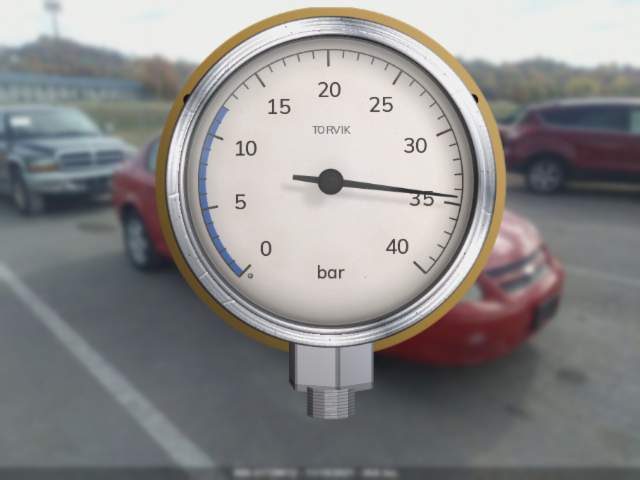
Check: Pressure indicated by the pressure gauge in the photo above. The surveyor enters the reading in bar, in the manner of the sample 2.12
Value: 34.5
